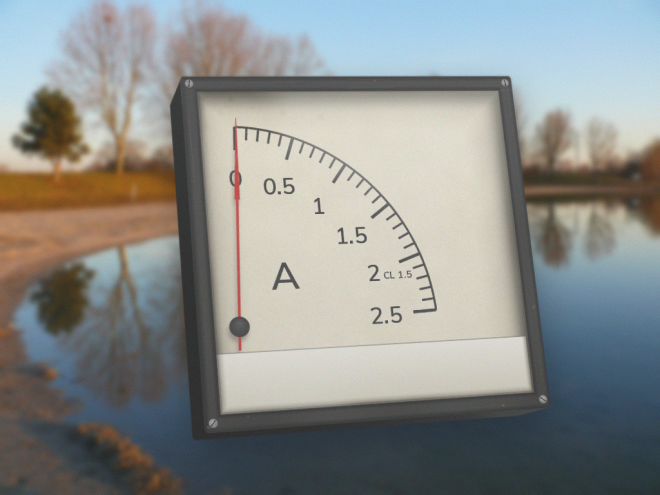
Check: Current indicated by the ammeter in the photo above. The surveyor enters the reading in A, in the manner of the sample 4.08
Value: 0
